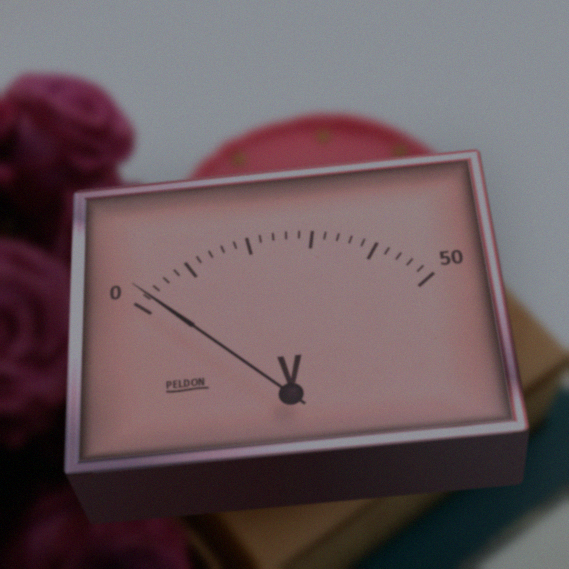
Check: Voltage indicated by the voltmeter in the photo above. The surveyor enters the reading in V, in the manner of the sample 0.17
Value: 2
